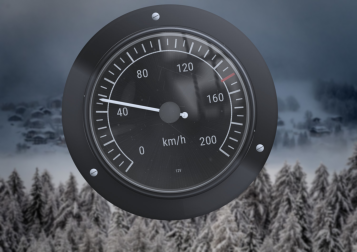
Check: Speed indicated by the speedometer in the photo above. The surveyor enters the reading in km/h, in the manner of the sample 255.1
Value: 47.5
